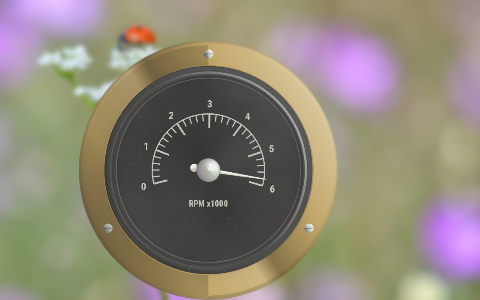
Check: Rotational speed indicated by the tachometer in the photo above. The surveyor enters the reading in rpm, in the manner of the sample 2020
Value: 5800
